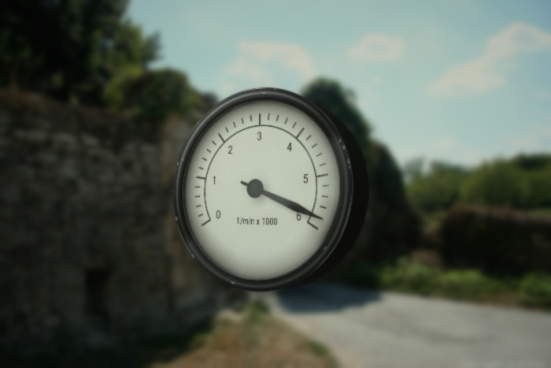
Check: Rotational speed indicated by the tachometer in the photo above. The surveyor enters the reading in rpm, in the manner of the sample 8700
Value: 5800
